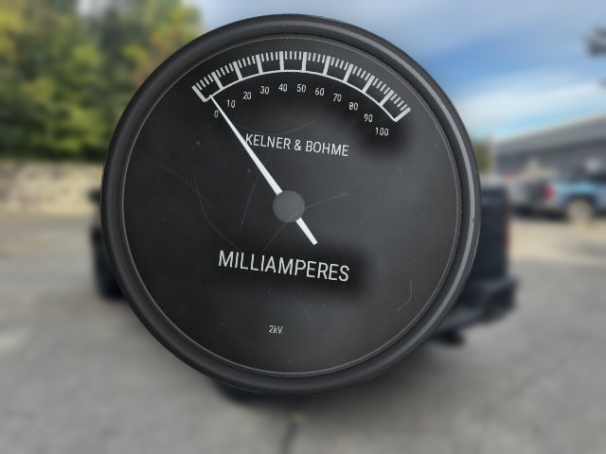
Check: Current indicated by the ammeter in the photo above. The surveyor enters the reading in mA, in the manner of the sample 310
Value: 4
